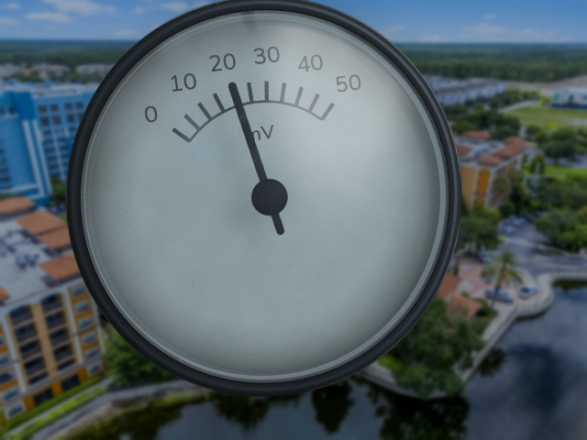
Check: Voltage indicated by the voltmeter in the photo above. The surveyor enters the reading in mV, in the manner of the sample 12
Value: 20
